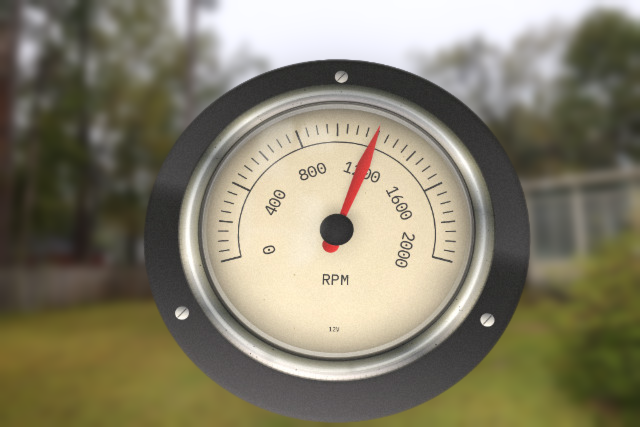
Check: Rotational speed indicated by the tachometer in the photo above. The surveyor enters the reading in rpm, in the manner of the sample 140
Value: 1200
